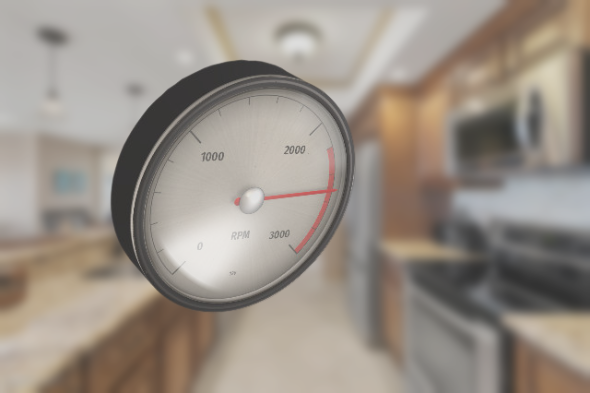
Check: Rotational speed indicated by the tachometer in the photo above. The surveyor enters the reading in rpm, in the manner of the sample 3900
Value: 2500
